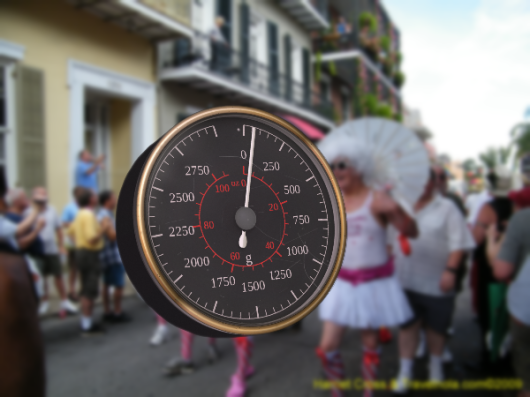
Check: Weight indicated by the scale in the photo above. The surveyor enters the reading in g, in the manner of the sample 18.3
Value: 50
